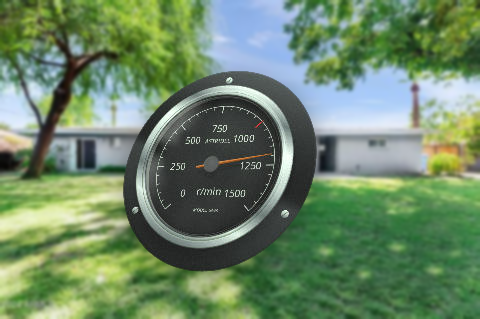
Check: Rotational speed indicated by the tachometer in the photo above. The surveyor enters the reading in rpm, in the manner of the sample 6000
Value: 1200
